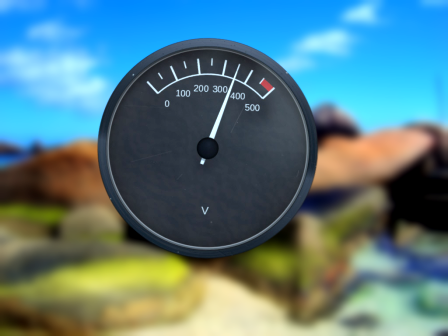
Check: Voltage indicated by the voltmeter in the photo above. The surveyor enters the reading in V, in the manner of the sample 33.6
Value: 350
